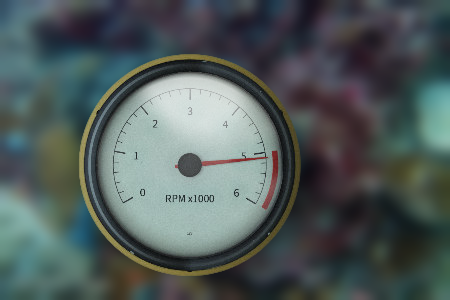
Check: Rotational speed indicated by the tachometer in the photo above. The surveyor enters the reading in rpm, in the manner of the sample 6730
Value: 5100
